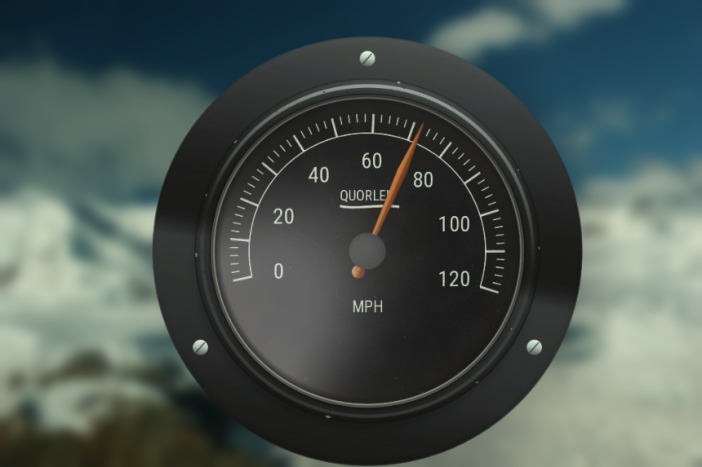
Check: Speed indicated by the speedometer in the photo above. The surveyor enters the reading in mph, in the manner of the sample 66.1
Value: 72
